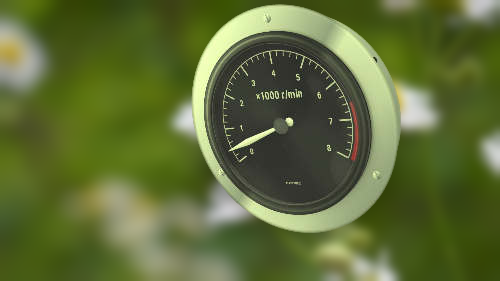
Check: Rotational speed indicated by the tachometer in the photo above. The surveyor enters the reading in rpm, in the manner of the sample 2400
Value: 400
